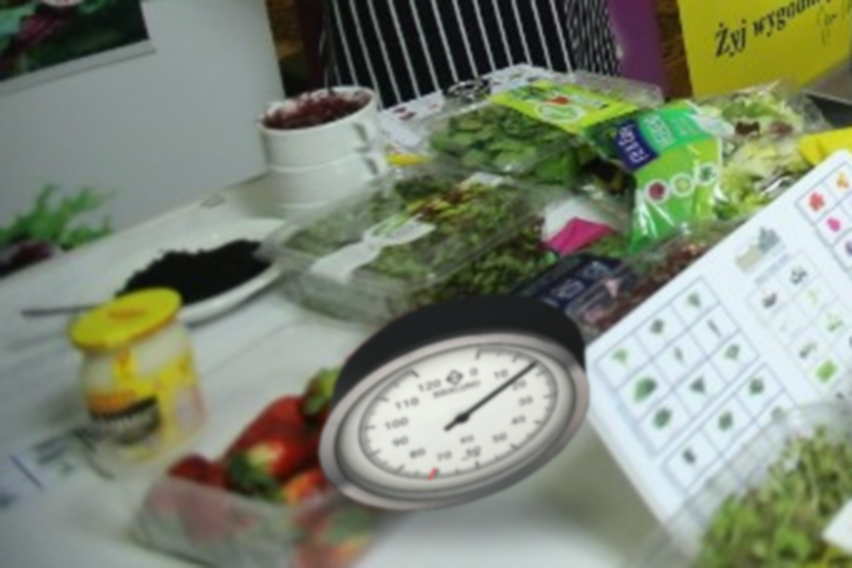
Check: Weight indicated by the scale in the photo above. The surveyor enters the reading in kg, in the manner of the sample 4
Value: 15
